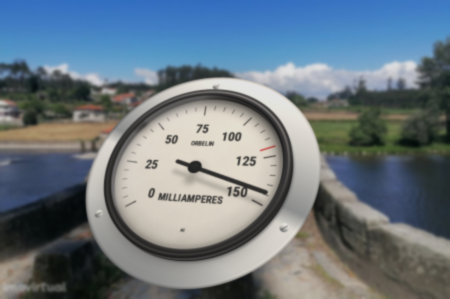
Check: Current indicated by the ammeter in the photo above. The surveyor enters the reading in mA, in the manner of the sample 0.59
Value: 145
